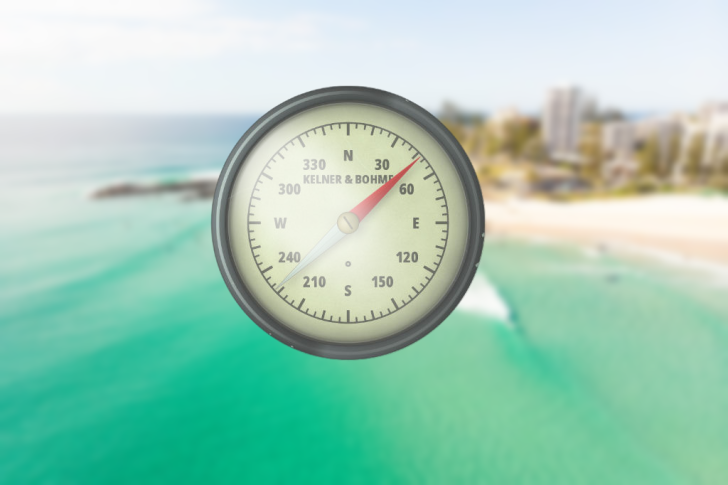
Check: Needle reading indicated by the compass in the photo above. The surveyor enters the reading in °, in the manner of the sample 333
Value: 47.5
